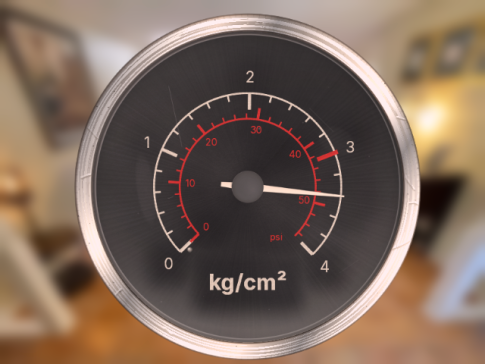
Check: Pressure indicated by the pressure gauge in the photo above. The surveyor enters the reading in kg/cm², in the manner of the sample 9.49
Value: 3.4
